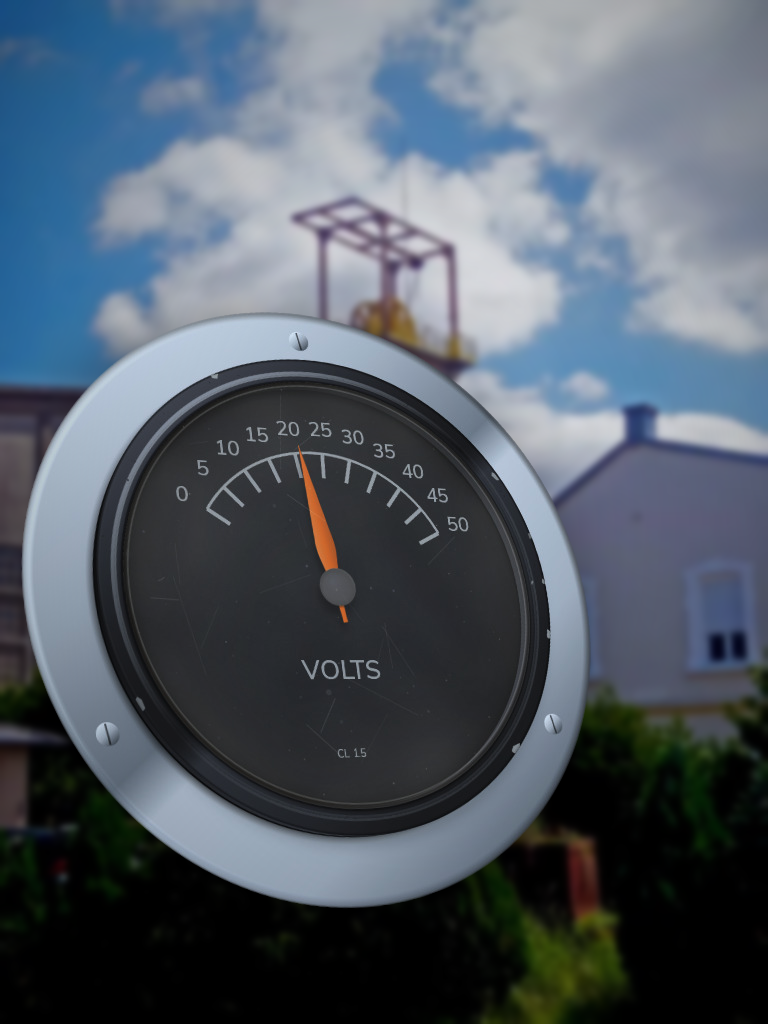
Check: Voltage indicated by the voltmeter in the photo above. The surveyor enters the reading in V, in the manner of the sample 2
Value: 20
